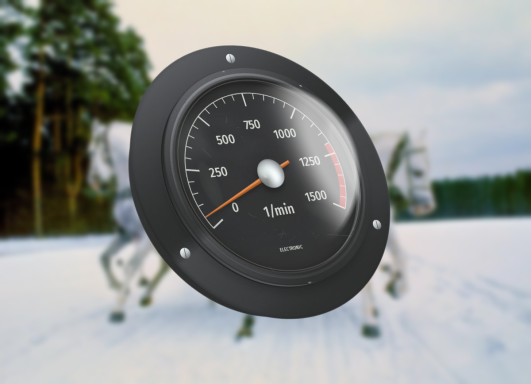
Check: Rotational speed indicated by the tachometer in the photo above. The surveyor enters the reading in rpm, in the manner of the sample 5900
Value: 50
